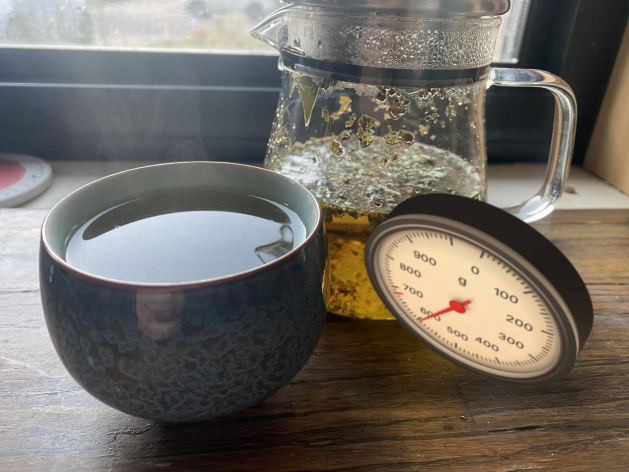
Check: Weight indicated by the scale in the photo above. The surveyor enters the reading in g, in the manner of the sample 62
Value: 600
